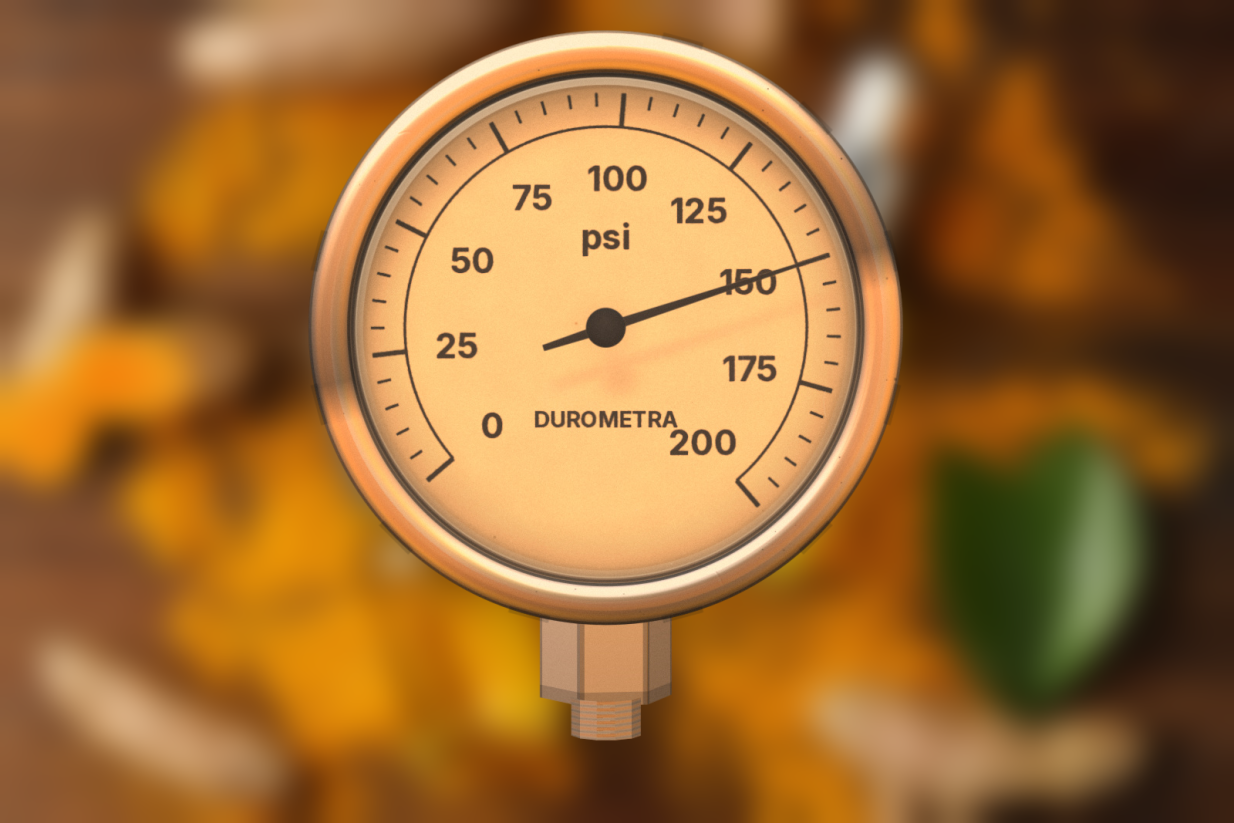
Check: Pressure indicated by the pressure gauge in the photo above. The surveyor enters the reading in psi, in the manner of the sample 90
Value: 150
